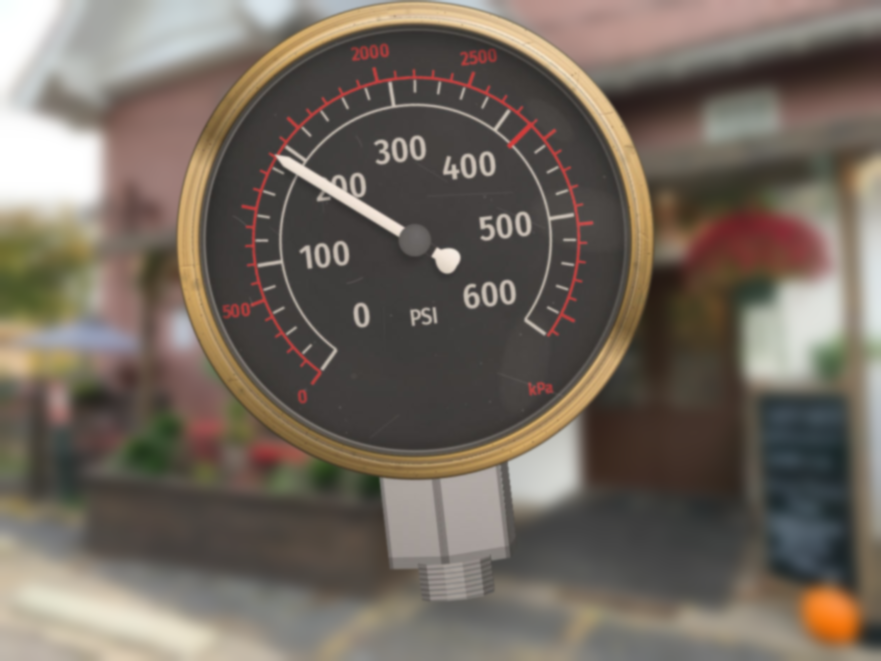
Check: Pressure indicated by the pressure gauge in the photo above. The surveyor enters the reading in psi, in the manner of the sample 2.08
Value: 190
